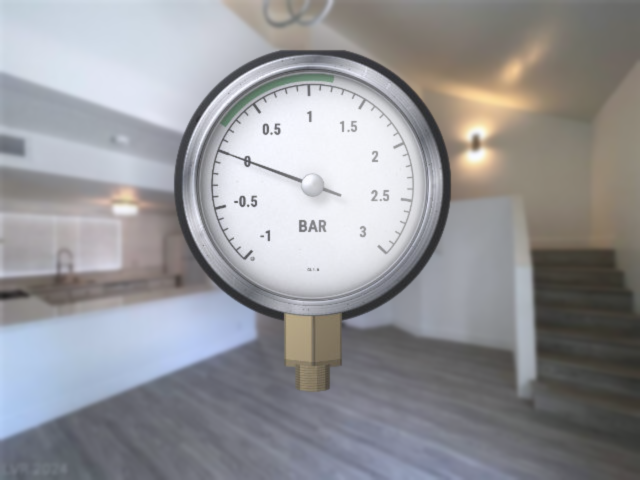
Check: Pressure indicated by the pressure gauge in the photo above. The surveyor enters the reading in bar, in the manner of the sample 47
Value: 0
